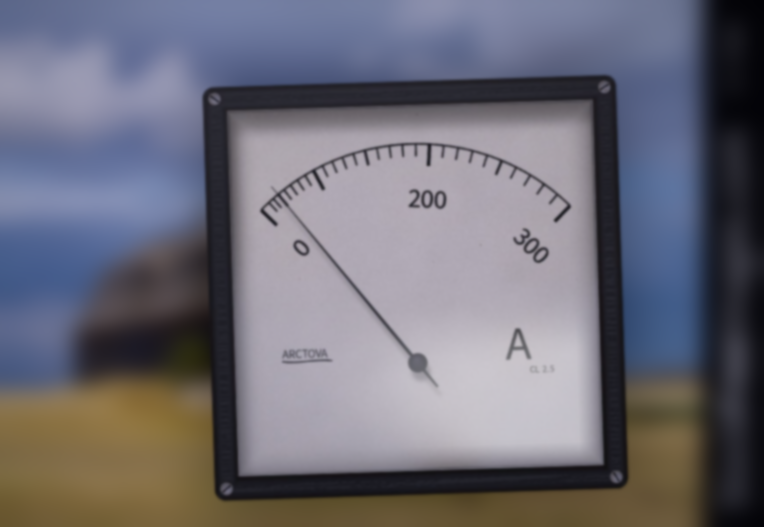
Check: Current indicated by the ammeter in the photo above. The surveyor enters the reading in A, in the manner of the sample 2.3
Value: 50
